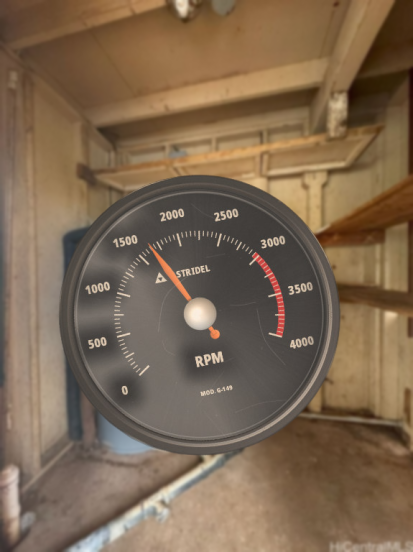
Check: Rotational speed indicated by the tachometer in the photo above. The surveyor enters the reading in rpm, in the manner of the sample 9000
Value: 1650
